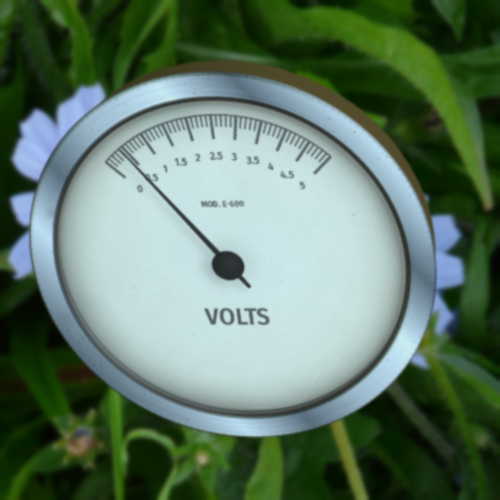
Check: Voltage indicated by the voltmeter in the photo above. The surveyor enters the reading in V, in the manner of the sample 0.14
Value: 0.5
